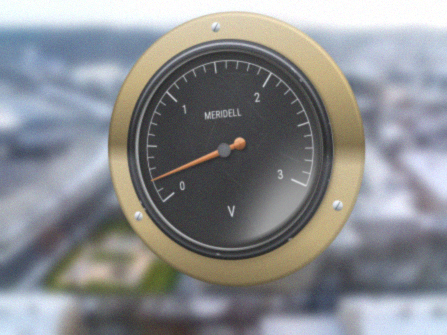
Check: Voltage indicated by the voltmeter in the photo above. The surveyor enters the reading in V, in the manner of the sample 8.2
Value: 0.2
